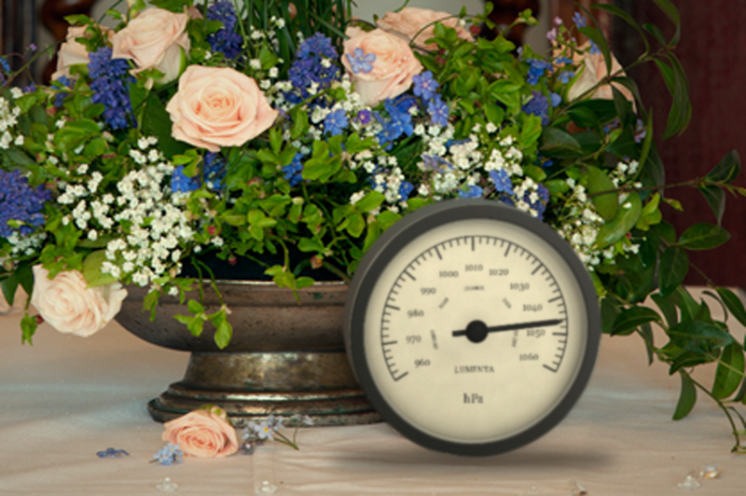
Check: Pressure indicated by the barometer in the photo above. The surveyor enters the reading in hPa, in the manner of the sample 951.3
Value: 1046
